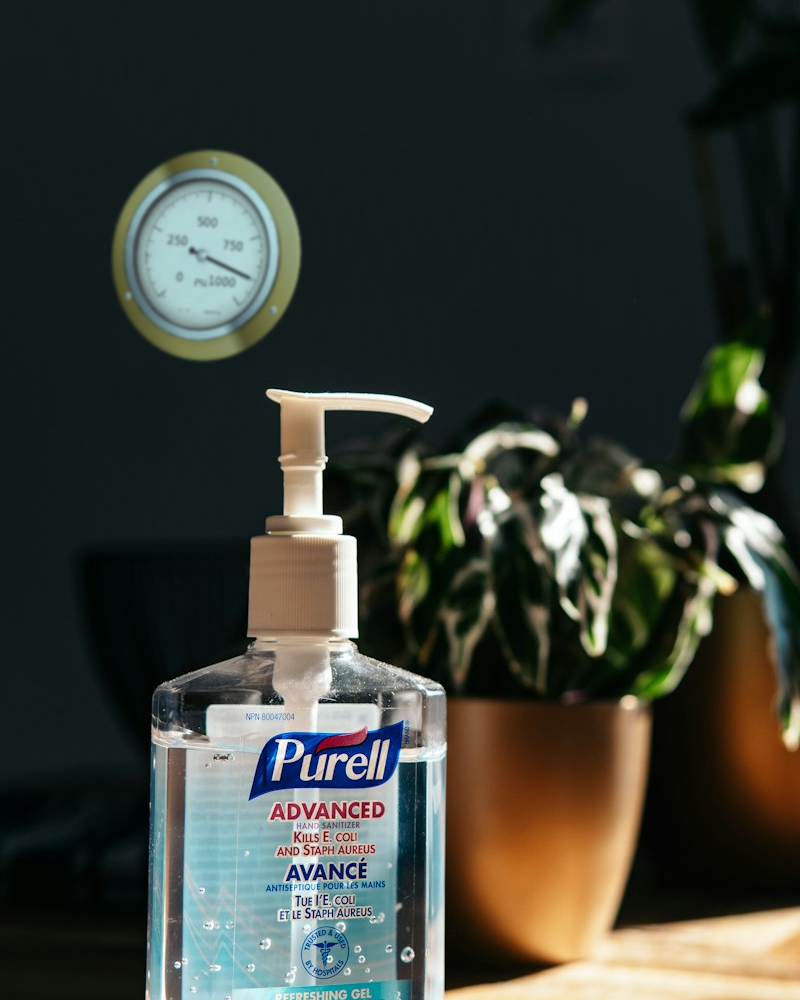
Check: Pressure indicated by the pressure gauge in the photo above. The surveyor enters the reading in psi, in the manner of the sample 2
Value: 900
